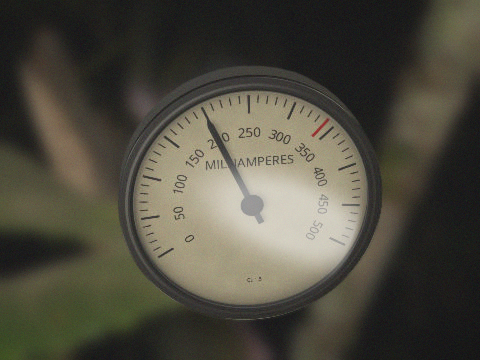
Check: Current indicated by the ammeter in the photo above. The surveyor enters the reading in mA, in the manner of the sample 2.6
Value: 200
